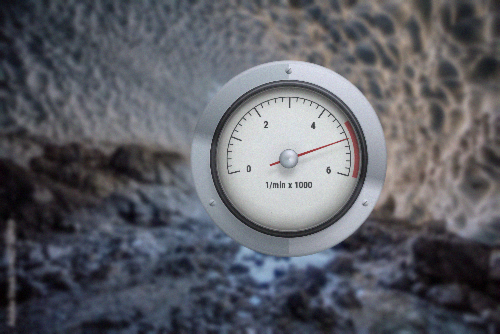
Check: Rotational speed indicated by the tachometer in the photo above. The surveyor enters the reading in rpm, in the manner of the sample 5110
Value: 5000
